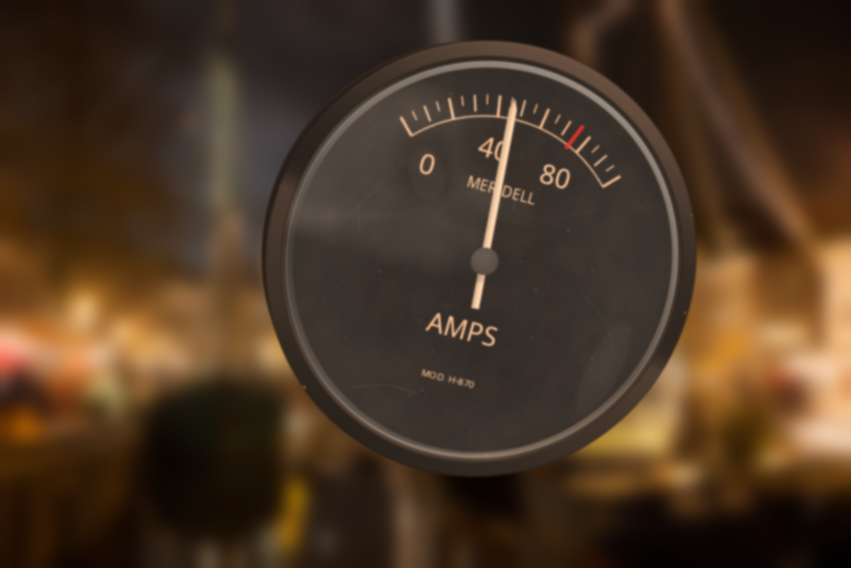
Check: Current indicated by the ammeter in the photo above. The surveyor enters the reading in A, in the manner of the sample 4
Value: 45
